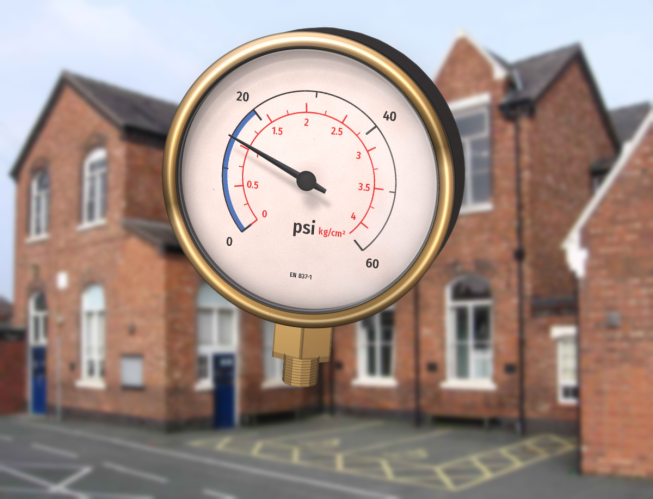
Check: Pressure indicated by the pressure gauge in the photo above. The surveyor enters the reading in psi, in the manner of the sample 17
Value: 15
